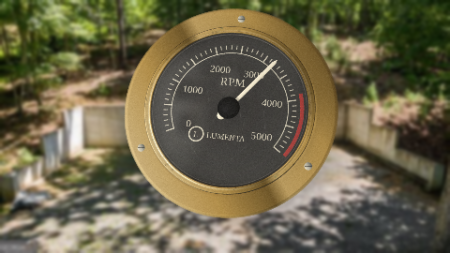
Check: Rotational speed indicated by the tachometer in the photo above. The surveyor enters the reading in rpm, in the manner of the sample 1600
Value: 3200
